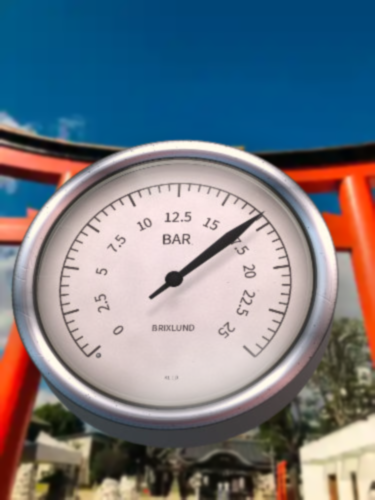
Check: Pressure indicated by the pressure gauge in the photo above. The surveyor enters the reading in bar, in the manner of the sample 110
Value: 17
